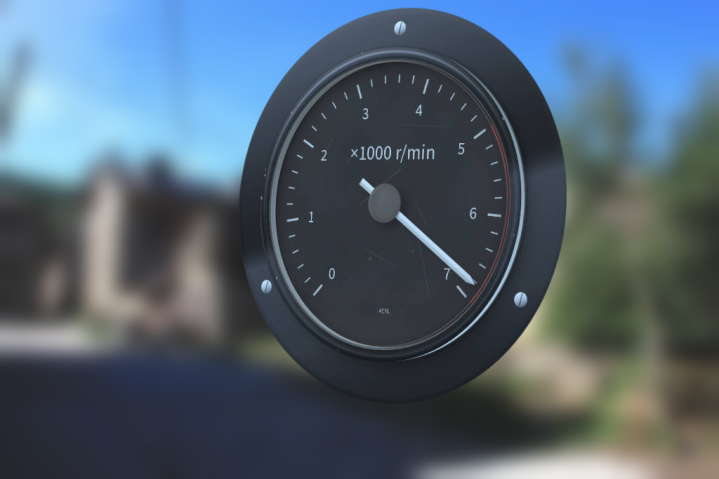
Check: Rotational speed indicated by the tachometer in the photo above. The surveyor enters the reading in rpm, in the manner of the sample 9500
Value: 6800
